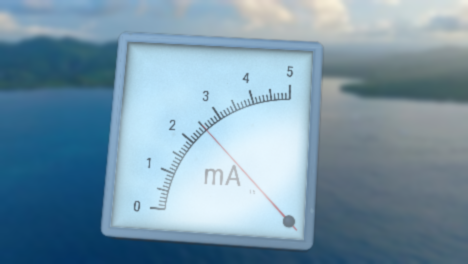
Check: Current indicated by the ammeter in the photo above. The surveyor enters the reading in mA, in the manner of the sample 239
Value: 2.5
